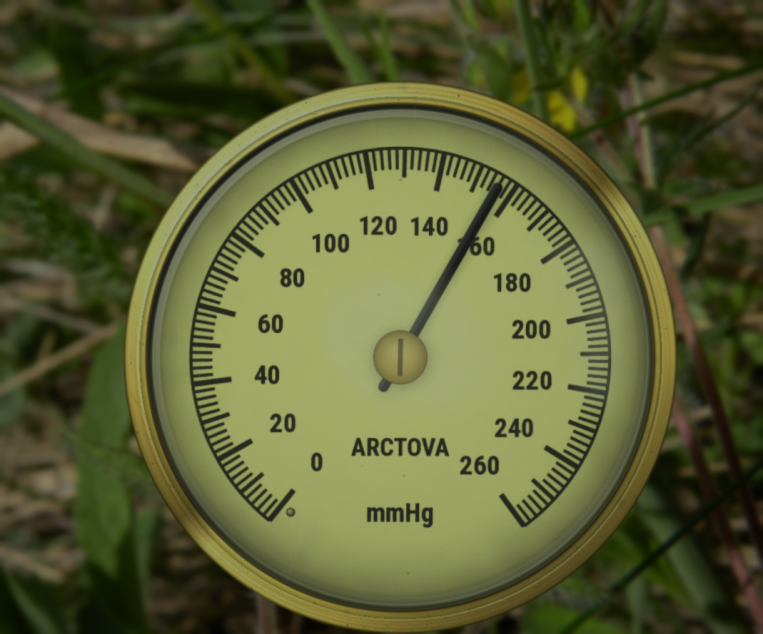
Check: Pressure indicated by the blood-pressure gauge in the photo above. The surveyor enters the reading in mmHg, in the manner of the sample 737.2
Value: 156
